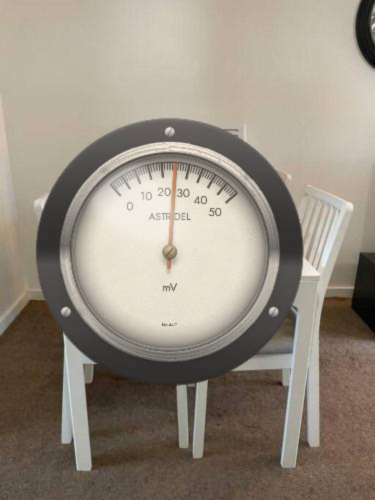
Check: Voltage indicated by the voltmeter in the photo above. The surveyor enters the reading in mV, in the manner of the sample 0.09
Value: 25
